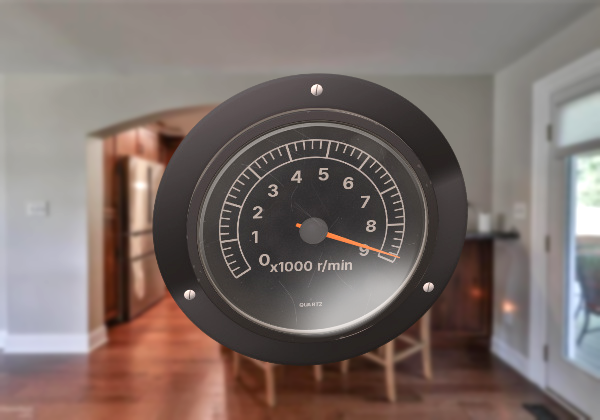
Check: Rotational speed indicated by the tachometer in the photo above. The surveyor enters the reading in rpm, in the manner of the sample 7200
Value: 8800
